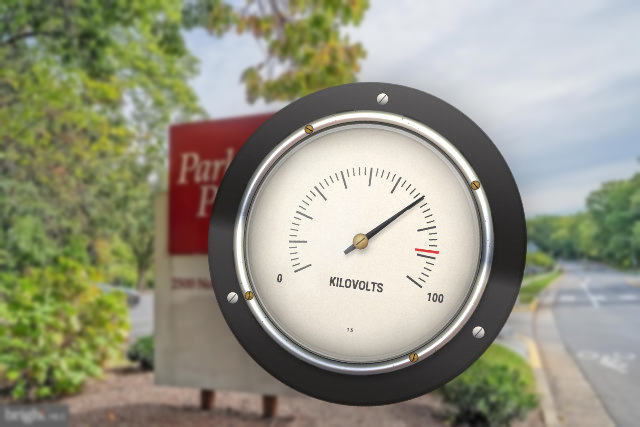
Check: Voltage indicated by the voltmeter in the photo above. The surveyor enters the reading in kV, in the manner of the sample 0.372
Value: 70
